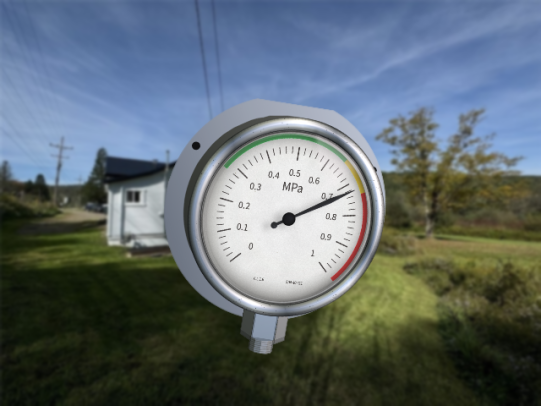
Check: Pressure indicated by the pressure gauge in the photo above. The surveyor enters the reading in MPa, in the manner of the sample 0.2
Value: 0.72
